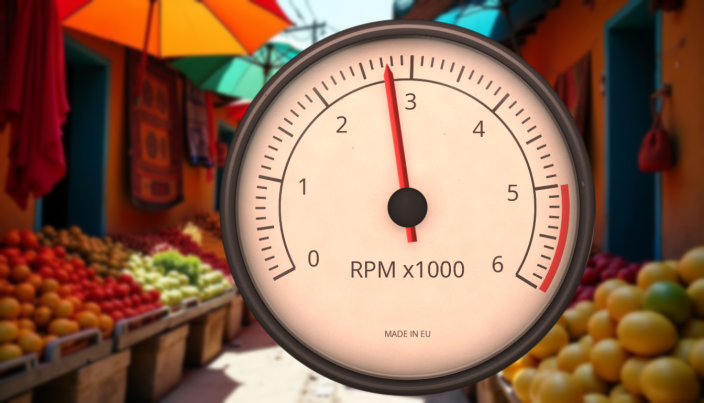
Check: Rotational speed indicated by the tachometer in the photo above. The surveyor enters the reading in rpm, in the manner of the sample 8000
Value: 2750
